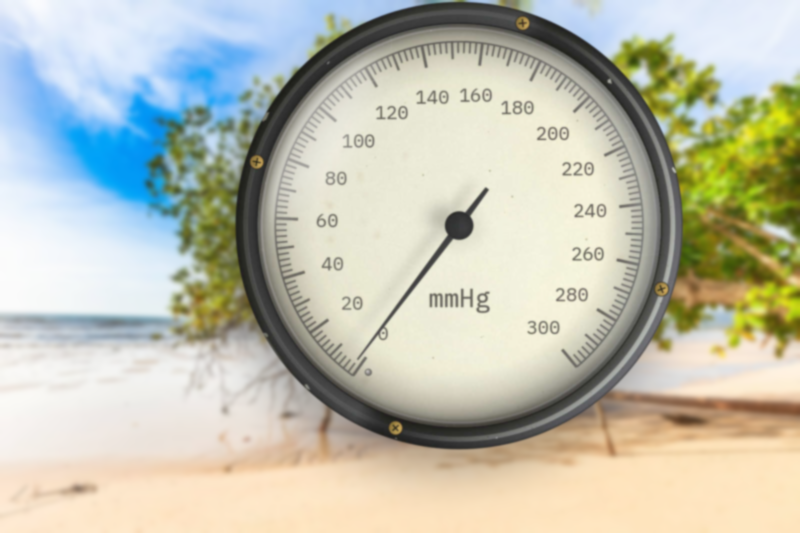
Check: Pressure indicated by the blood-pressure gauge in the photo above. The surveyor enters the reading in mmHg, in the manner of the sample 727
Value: 2
